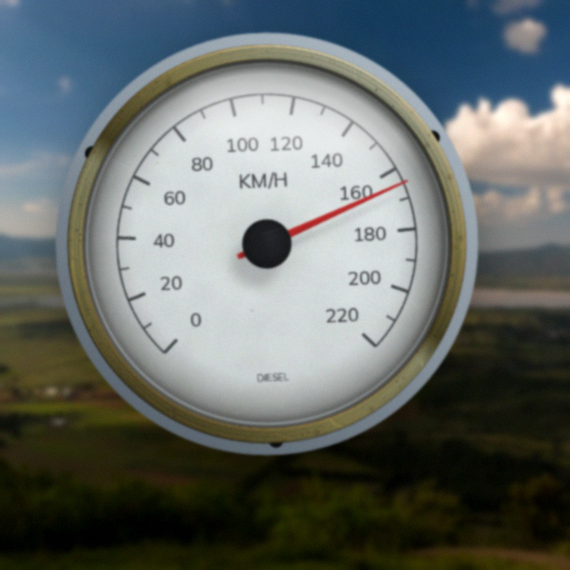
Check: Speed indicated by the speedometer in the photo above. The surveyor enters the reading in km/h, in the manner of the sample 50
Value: 165
